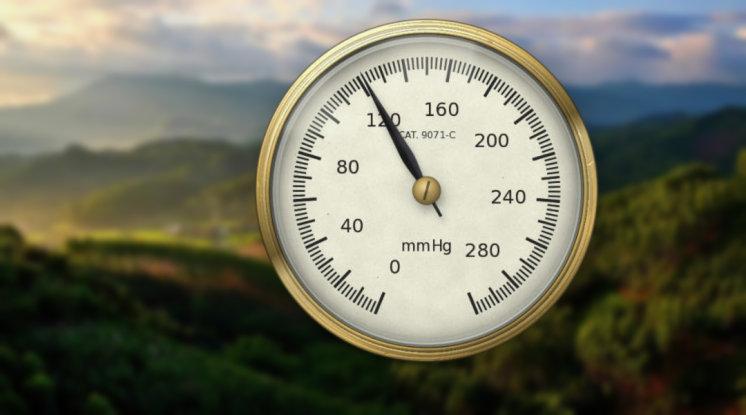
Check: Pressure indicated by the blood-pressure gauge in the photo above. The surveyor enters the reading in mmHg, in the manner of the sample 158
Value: 122
